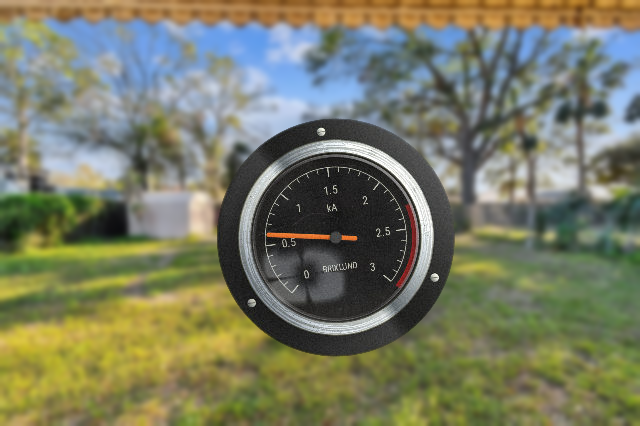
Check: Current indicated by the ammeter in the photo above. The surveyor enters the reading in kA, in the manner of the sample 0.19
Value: 0.6
